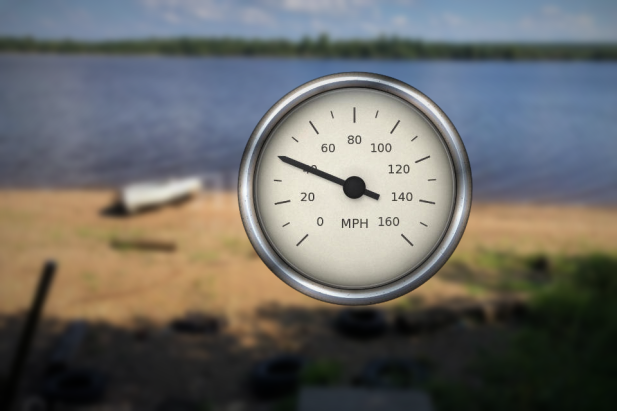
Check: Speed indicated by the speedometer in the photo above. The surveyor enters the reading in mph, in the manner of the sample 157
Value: 40
